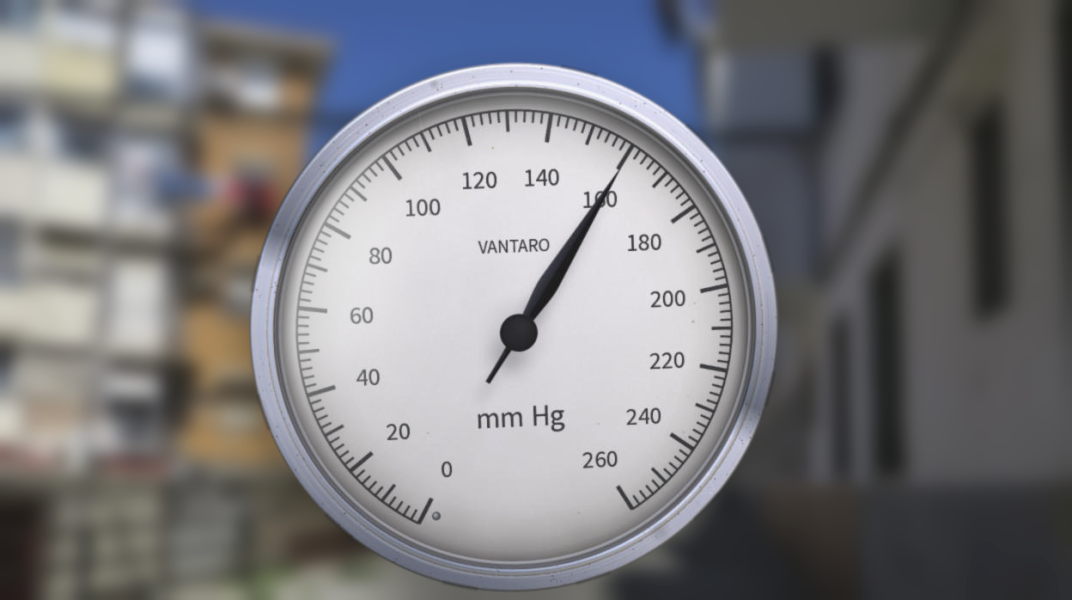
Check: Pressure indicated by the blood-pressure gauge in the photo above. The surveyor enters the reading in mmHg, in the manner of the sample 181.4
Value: 160
